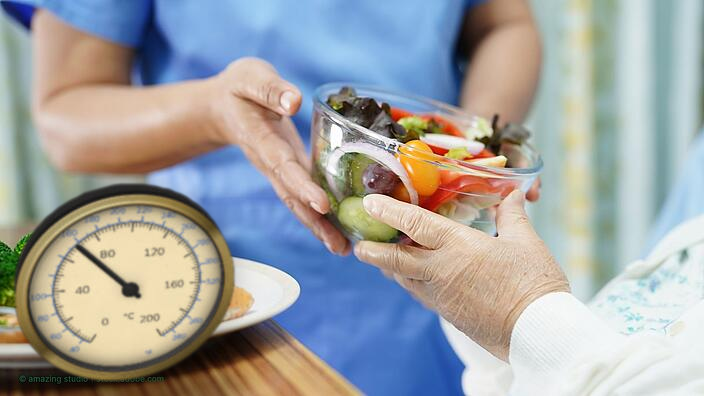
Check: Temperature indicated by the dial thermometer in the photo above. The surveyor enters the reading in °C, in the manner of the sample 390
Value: 70
